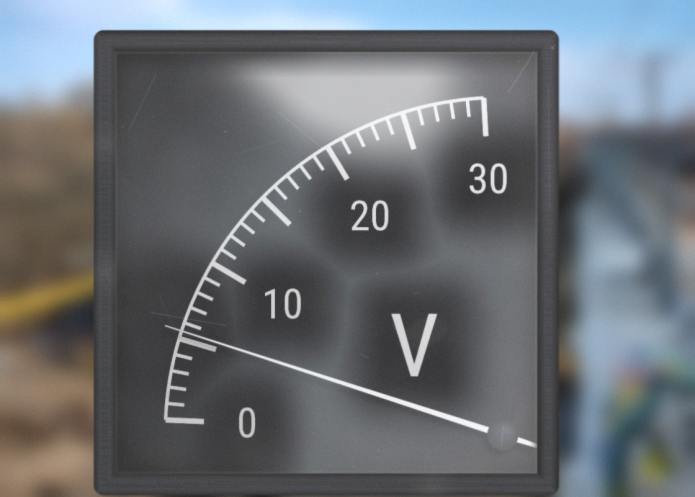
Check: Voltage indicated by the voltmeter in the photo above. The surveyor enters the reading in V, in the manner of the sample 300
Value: 5.5
